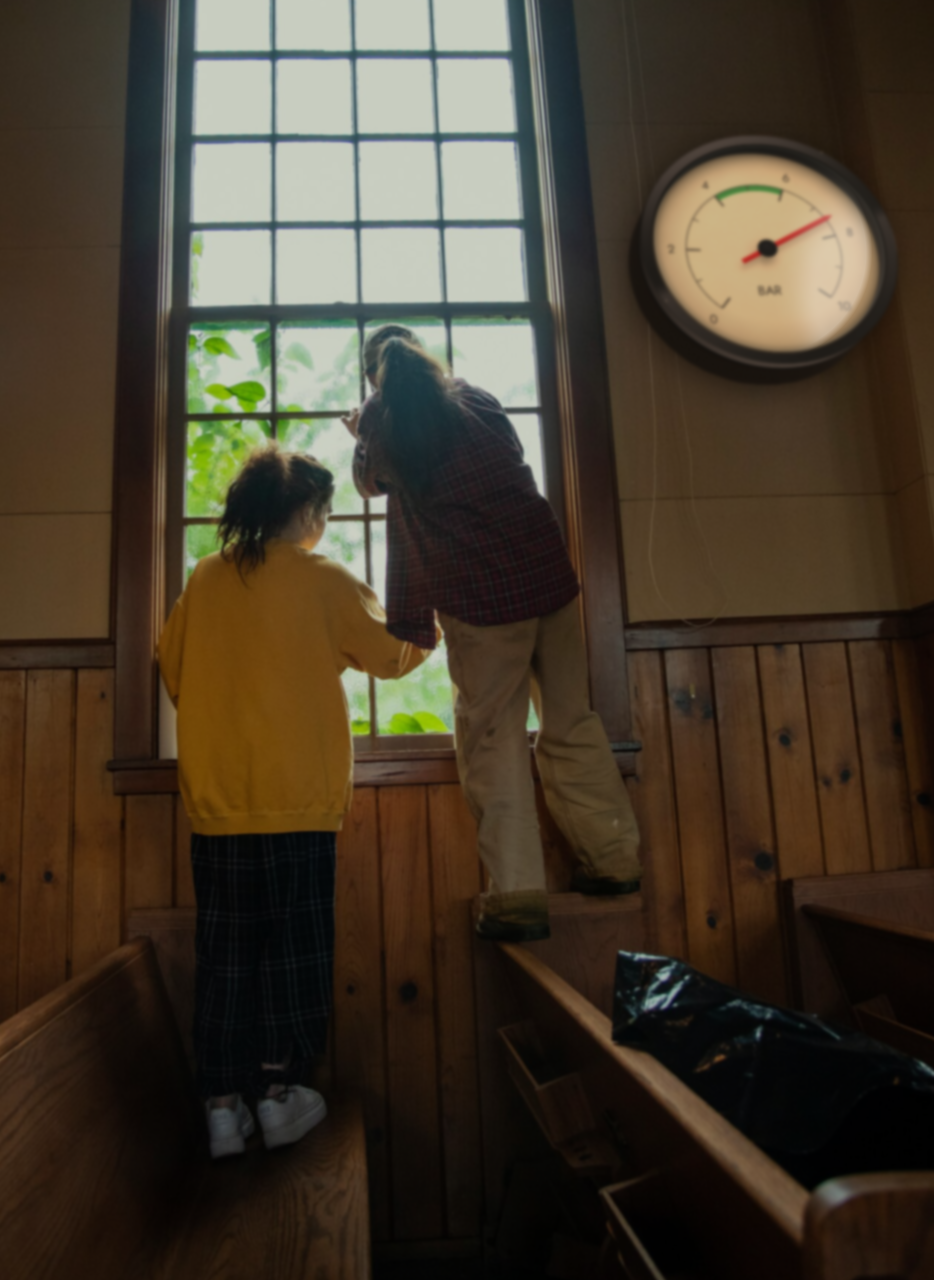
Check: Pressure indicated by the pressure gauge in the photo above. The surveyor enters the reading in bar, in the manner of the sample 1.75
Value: 7.5
